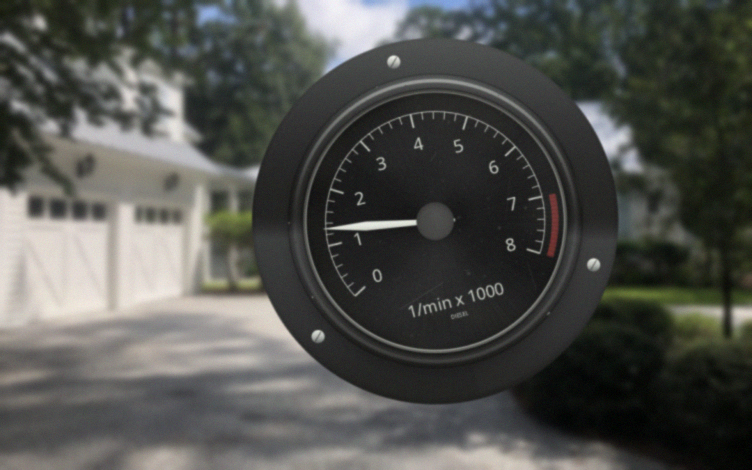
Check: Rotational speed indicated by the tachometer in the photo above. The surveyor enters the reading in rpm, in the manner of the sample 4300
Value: 1300
